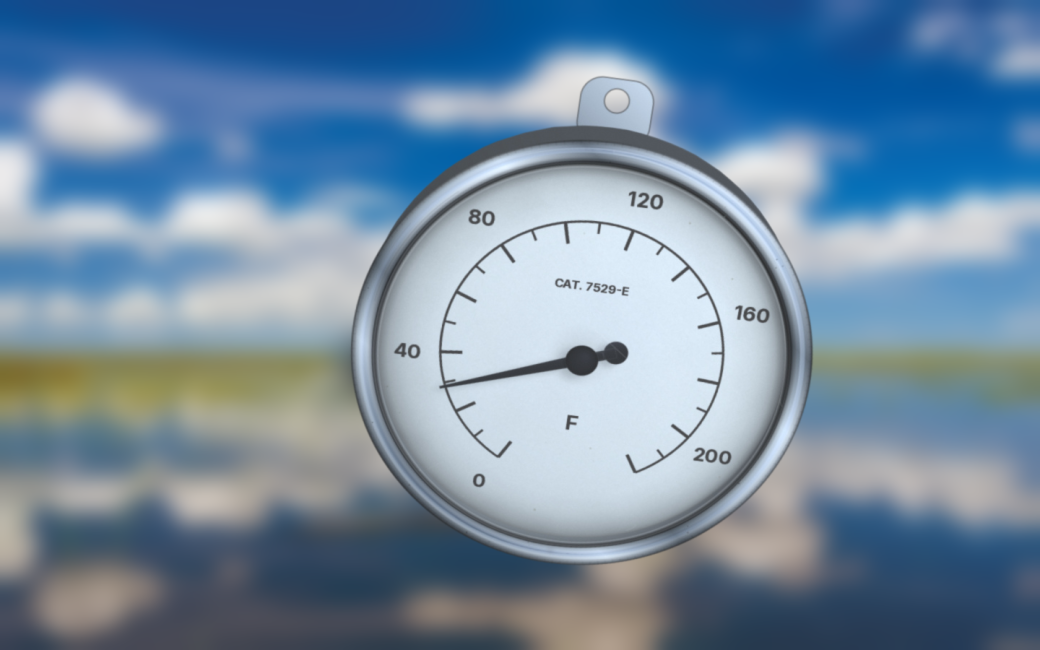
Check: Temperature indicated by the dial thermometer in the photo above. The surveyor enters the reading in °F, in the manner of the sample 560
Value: 30
